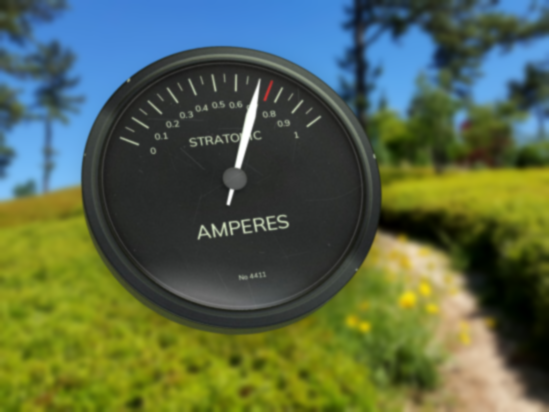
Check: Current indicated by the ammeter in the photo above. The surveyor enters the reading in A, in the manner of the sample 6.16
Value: 0.7
